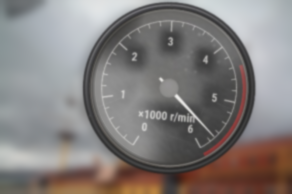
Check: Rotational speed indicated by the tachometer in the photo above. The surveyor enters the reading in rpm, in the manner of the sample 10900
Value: 5700
